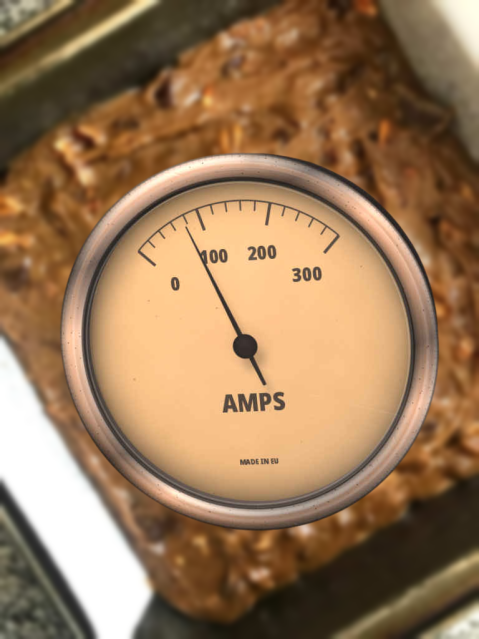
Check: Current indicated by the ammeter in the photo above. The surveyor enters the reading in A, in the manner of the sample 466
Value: 80
